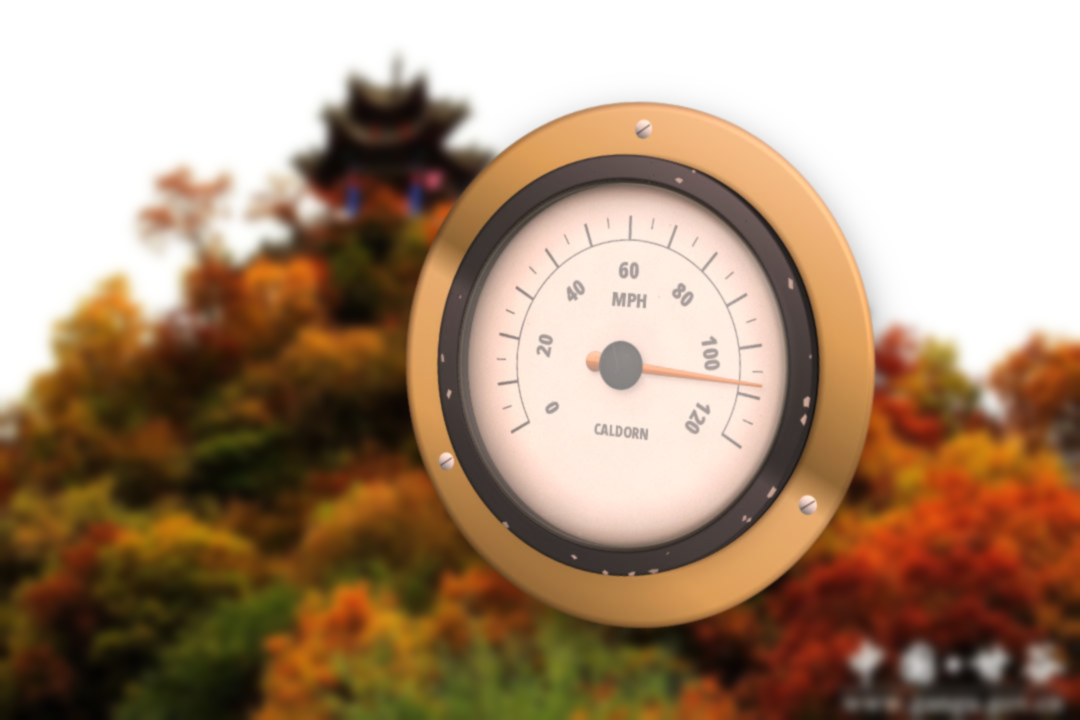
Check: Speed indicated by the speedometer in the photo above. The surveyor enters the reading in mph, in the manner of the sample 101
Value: 107.5
